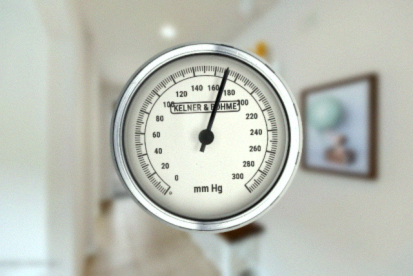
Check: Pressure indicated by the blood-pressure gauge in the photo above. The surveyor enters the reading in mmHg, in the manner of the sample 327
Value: 170
